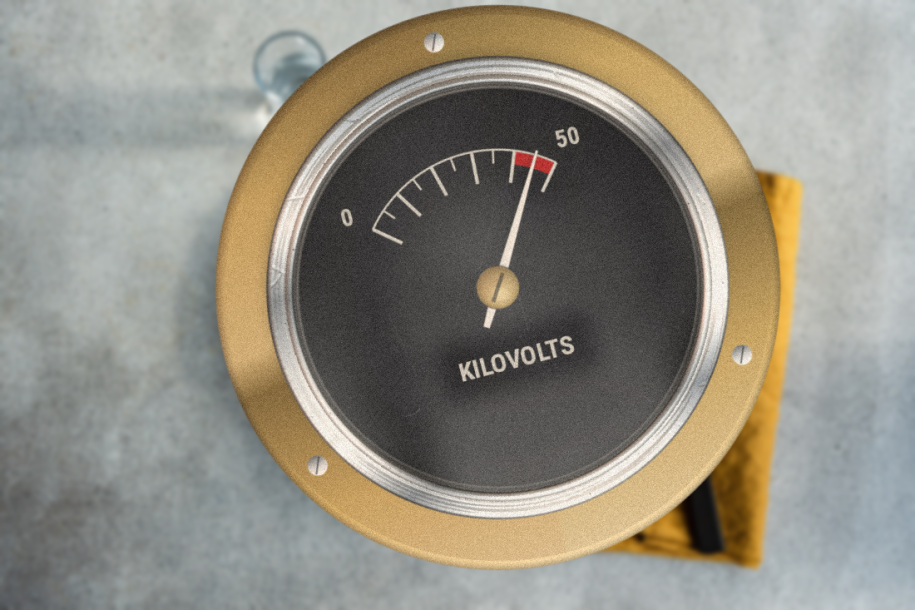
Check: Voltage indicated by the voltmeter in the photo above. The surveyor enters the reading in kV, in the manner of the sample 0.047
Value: 45
